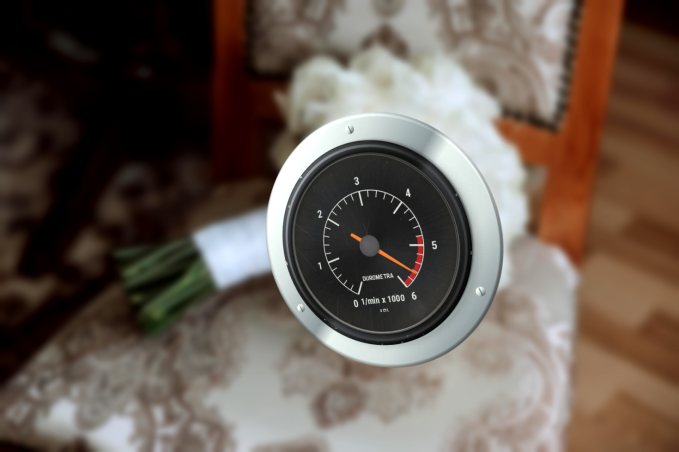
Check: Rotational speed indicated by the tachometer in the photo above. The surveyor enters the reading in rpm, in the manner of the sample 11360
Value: 5600
